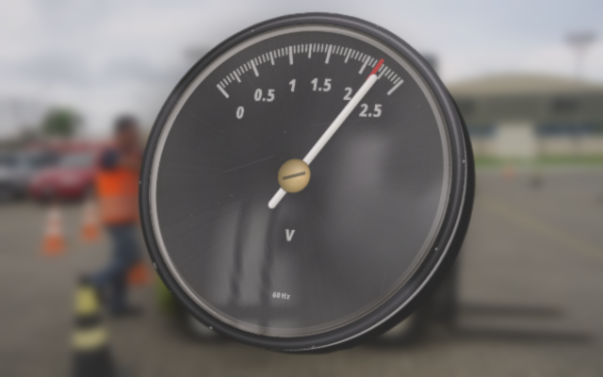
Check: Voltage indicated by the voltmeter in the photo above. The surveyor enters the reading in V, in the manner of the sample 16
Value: 2.25
